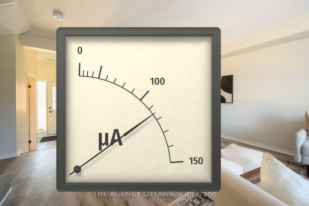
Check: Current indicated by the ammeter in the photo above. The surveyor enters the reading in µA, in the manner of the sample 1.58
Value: 115
